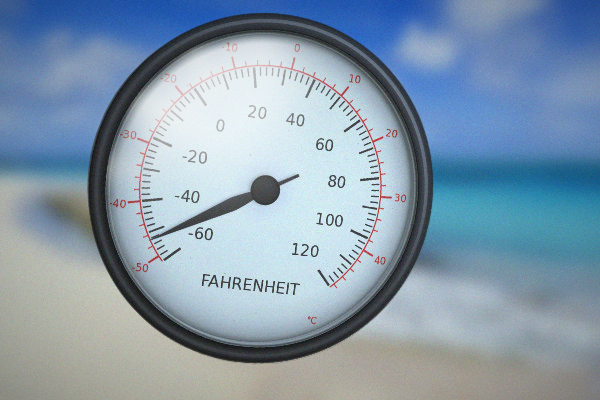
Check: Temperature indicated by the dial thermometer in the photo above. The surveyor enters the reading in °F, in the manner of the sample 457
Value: -52
